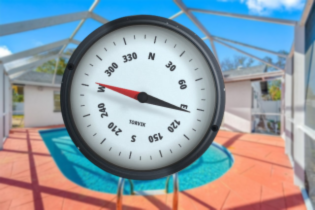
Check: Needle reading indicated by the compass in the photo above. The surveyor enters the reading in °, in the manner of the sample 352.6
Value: 275
